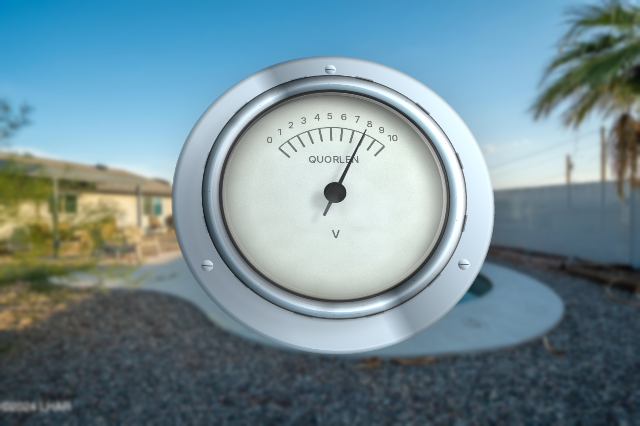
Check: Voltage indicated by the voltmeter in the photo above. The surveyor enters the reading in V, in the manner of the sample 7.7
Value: 8
